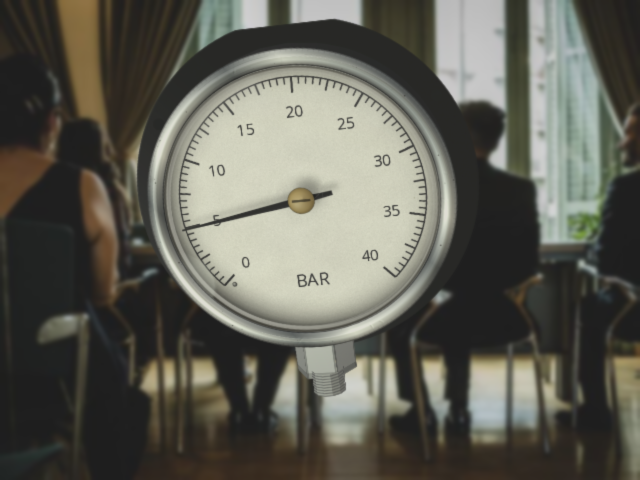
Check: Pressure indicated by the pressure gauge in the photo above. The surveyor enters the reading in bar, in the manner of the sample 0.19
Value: 5
